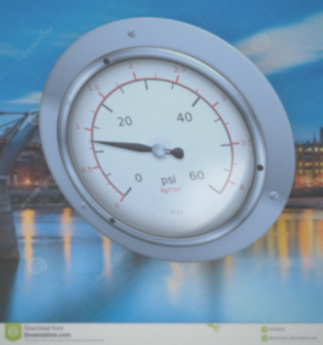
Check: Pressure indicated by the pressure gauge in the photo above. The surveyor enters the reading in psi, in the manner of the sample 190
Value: 12.5
